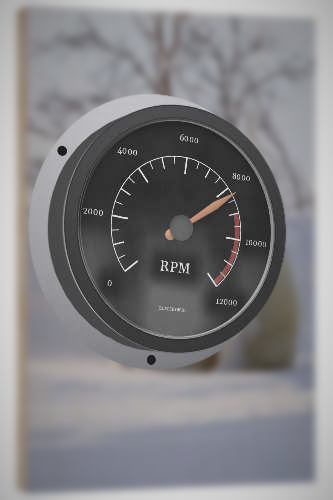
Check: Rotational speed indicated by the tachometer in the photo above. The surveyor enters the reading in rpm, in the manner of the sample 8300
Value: 8250
